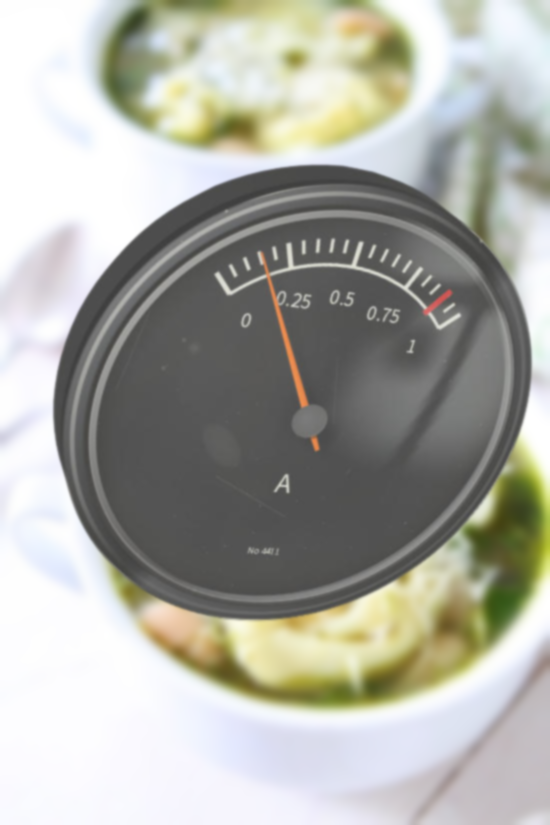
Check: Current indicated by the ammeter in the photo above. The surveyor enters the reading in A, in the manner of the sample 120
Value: 0.15
